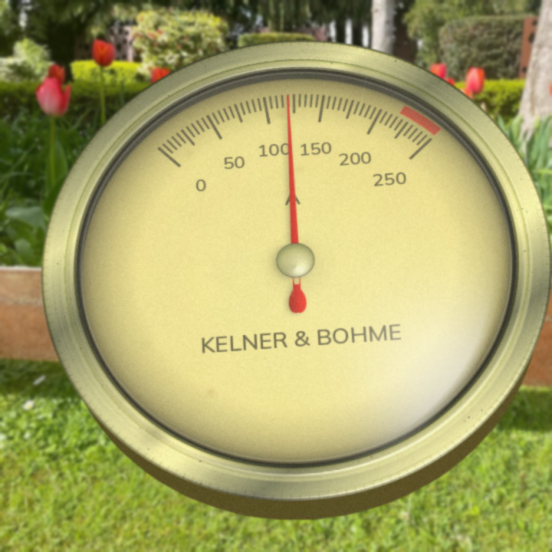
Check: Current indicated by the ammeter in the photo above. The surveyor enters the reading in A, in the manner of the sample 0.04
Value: 120
